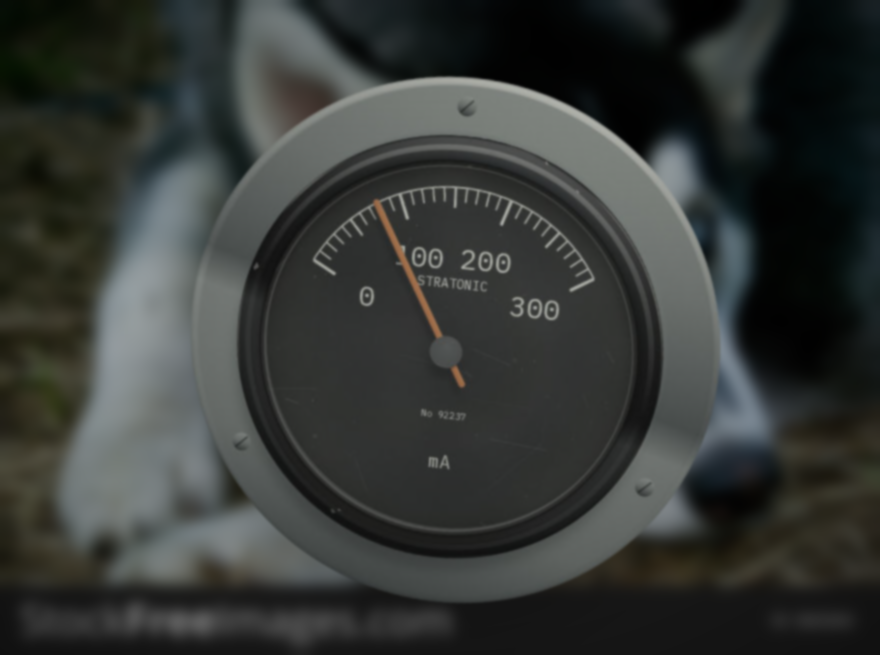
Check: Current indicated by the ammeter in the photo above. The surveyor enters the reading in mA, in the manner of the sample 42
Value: 80
